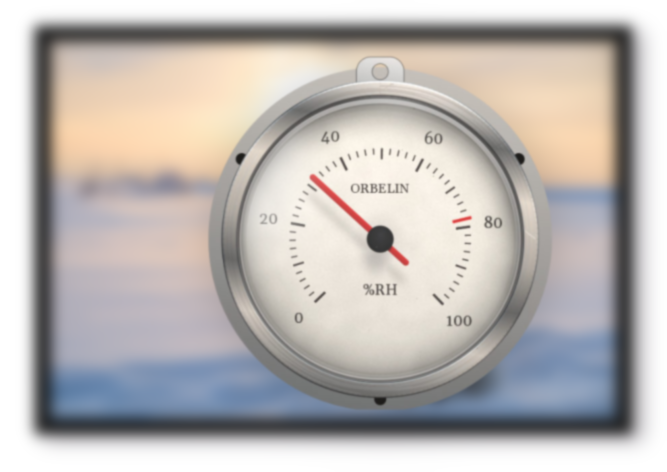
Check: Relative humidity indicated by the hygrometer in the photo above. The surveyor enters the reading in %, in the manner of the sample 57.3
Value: 32
